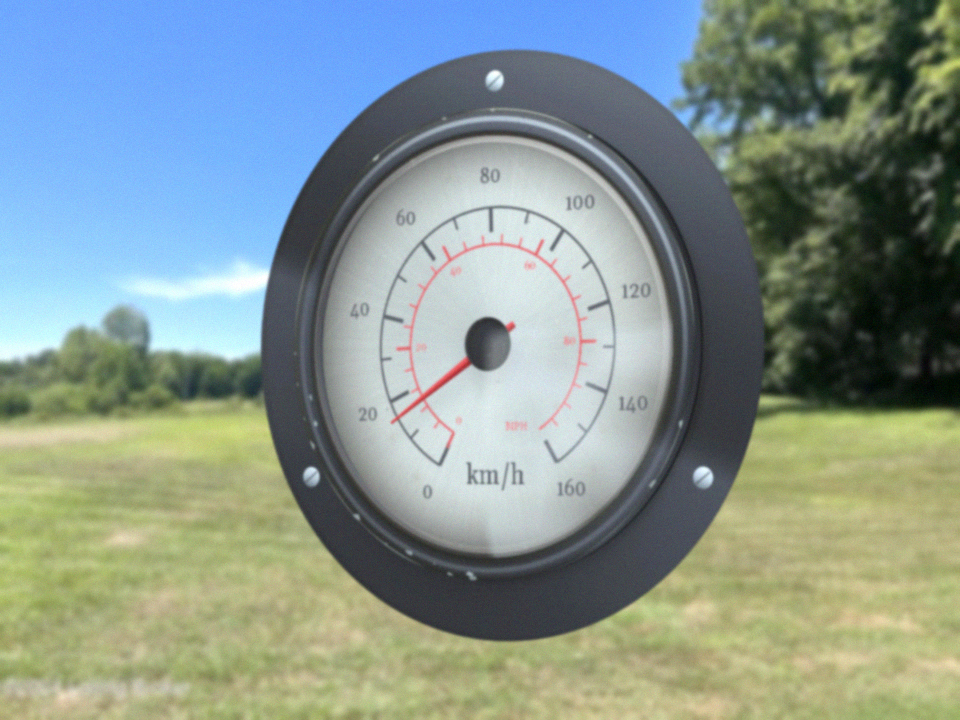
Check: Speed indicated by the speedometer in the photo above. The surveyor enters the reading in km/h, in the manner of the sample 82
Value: 15
